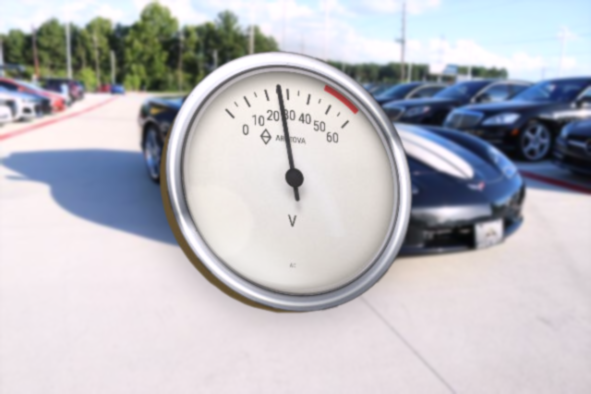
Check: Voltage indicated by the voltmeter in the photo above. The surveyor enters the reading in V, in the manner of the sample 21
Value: 25
